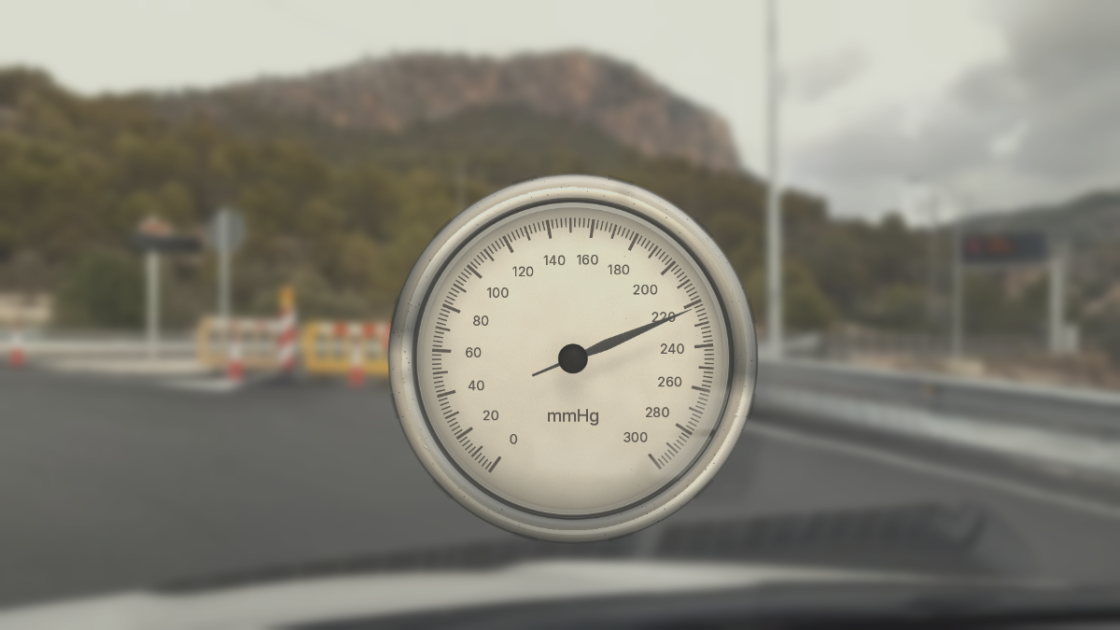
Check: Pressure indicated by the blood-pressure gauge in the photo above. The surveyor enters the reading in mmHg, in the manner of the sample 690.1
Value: 222
